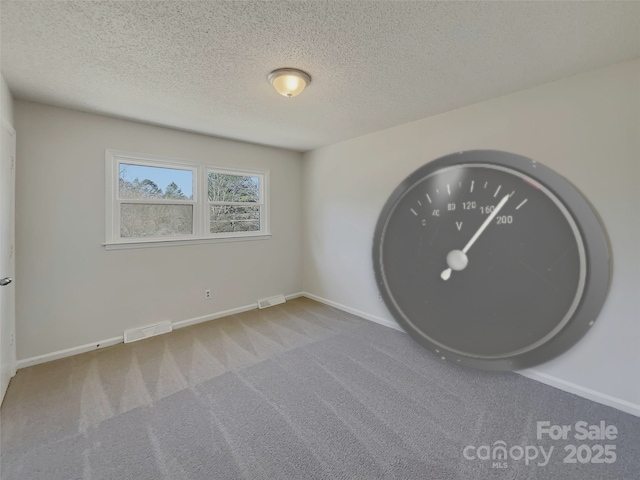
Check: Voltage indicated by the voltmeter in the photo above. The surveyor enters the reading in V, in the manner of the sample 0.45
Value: 180
